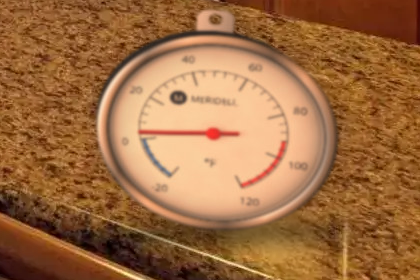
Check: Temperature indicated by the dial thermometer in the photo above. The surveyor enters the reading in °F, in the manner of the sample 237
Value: 4
